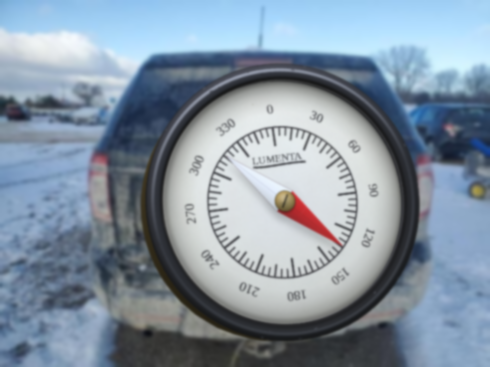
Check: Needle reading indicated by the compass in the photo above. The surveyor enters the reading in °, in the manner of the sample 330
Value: 135
